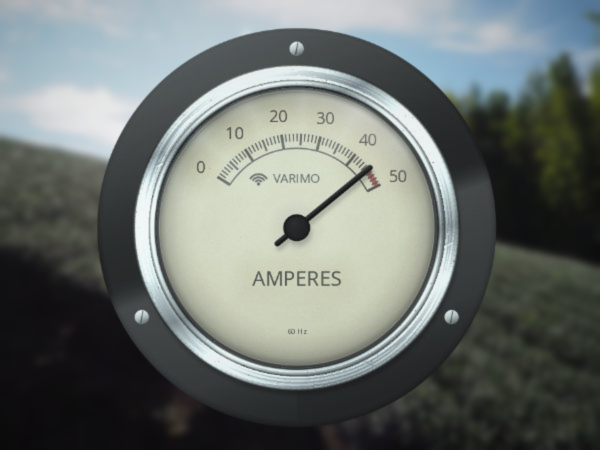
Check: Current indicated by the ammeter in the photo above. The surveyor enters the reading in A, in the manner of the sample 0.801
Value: 45
